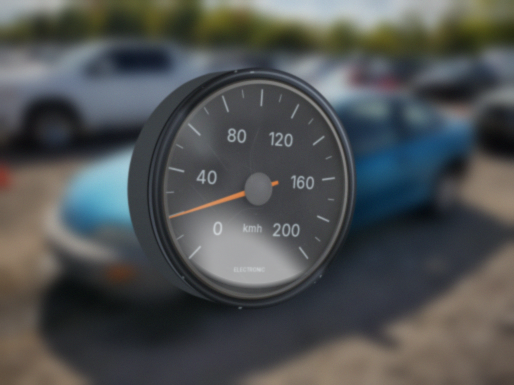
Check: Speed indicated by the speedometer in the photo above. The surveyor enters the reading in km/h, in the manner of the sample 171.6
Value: 20
